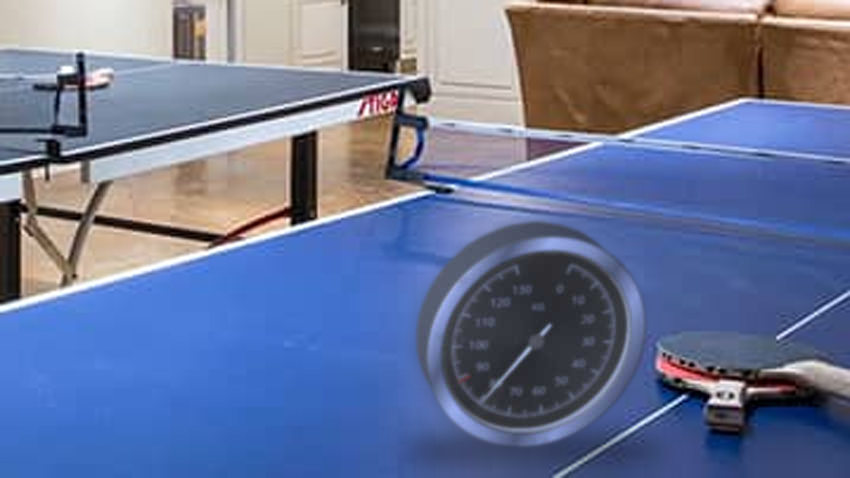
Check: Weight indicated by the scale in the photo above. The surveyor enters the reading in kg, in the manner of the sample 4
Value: 80
